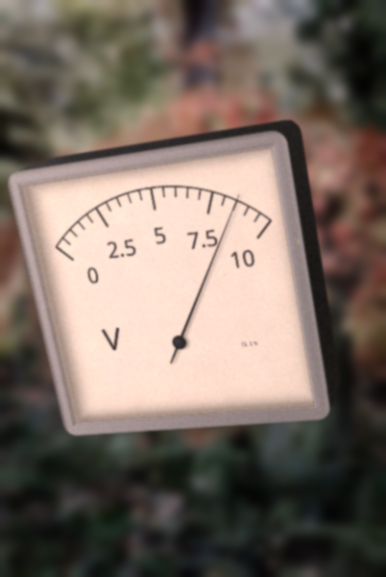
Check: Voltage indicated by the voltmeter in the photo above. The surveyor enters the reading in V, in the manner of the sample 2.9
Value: 8.5
